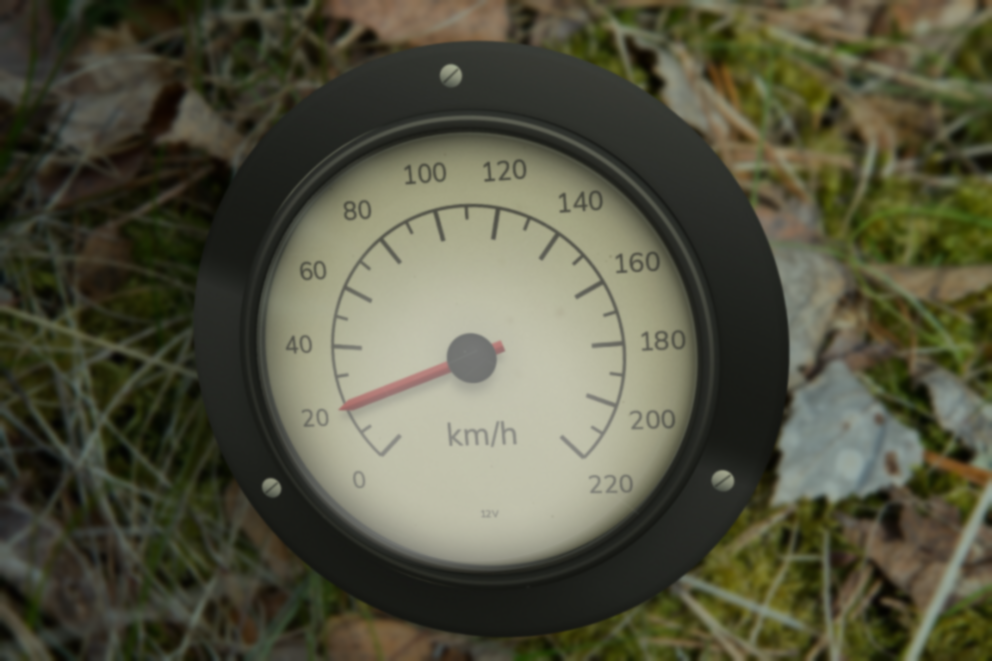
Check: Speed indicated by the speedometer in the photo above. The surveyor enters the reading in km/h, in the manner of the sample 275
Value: 20
